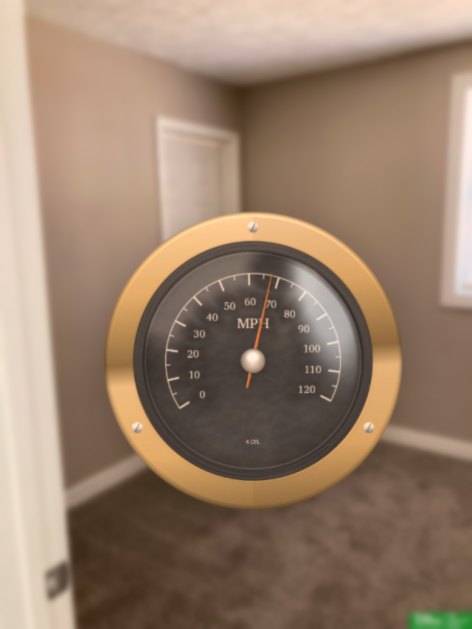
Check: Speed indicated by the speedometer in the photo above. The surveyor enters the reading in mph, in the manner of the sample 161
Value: 67.5
